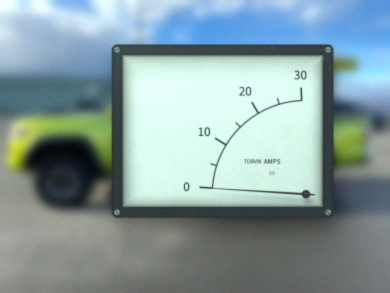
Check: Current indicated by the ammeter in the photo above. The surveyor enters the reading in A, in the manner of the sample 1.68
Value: 0
